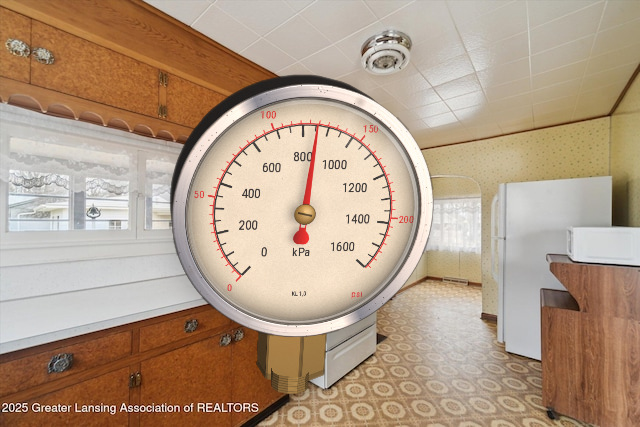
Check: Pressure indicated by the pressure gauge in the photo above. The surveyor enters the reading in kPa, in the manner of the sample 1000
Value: 850
